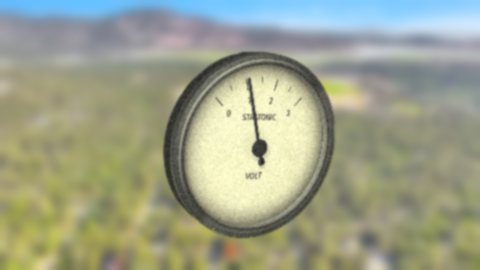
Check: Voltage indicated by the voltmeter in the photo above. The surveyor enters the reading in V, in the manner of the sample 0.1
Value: 1
